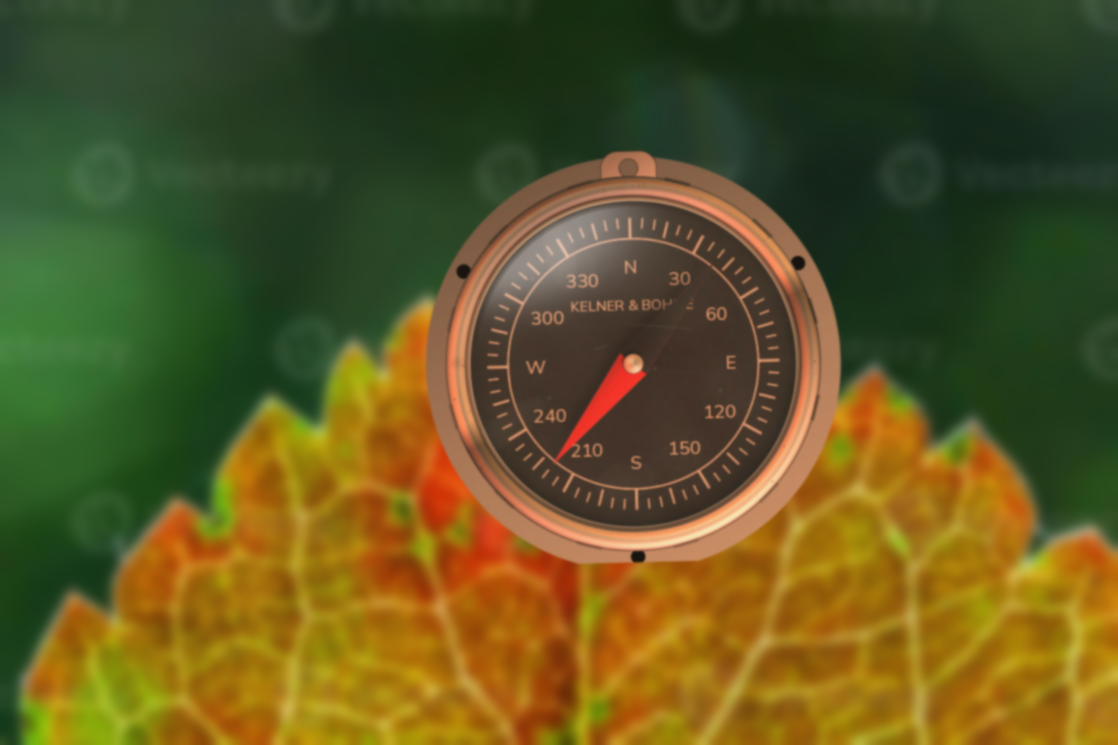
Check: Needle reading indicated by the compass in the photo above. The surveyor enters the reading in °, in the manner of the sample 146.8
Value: 220
